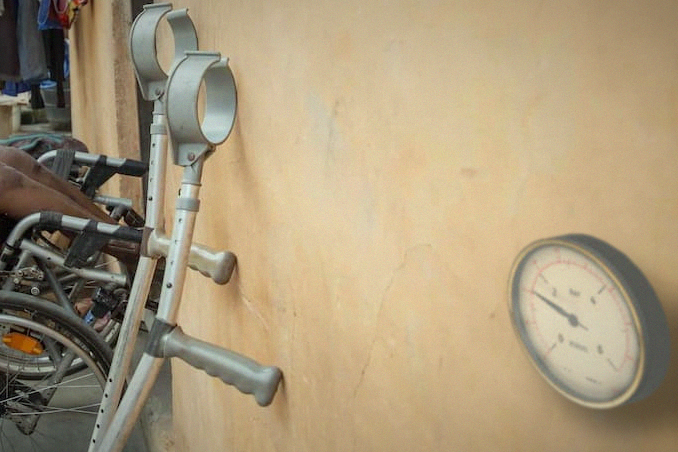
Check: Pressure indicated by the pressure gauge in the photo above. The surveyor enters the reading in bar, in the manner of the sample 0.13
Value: 1.5
